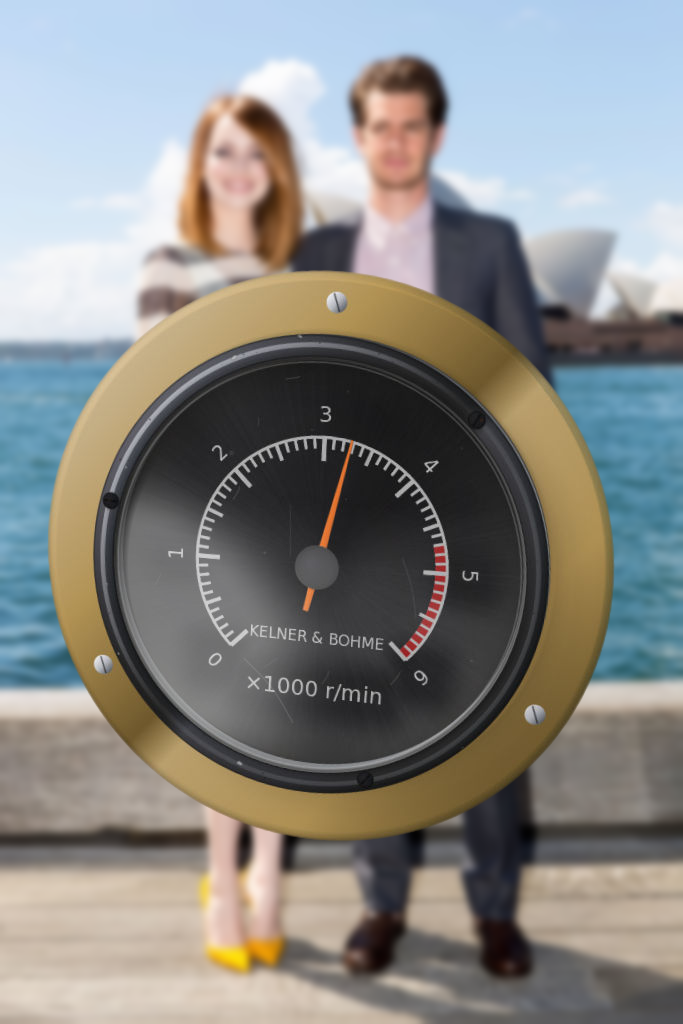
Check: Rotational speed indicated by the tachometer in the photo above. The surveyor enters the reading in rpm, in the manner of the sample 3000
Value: 3300
